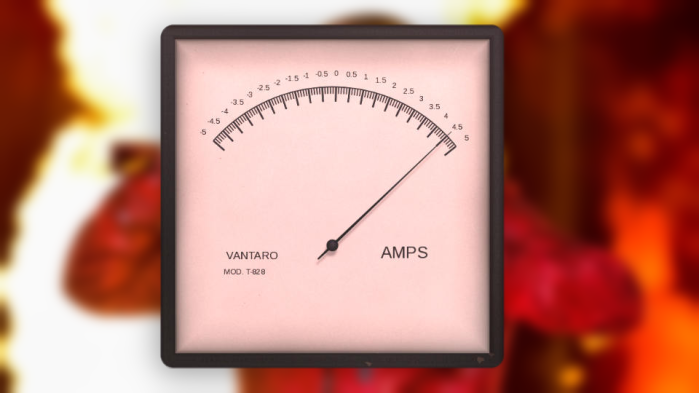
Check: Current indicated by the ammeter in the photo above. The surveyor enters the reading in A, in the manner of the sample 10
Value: 4.5
